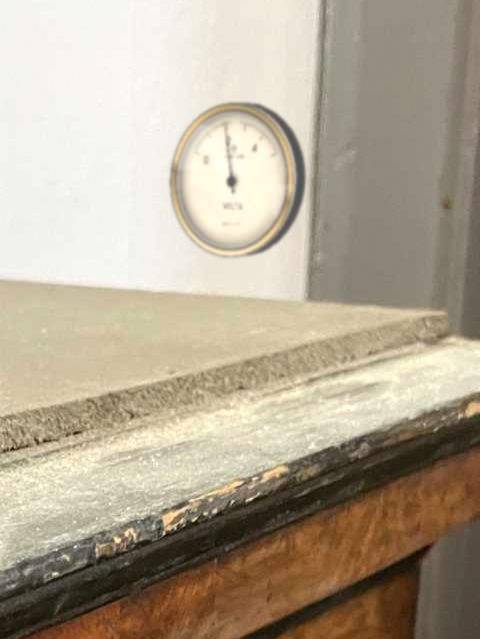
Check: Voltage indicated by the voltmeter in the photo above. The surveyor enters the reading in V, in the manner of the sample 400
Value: 2
